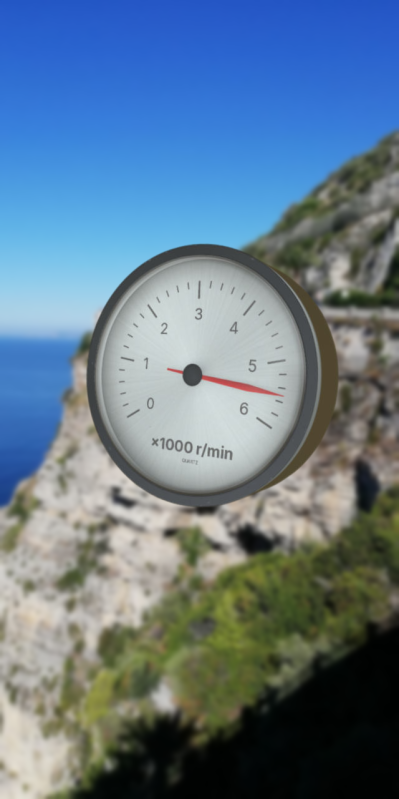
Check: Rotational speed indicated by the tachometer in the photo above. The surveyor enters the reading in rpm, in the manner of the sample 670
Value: 5500
